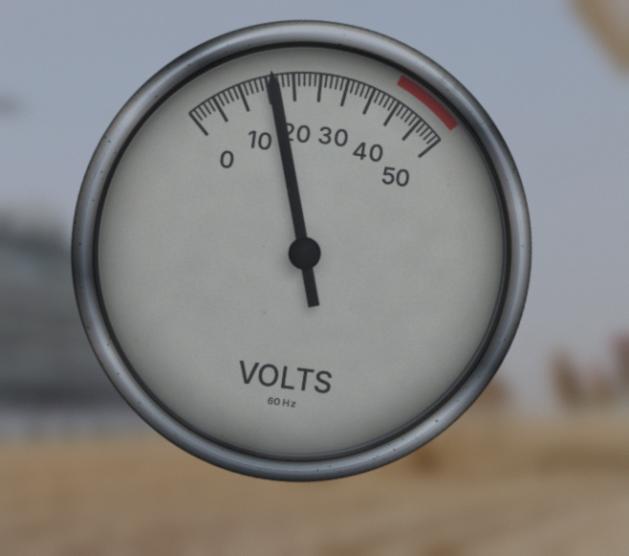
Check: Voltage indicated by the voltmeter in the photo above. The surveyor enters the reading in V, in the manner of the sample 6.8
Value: 16
